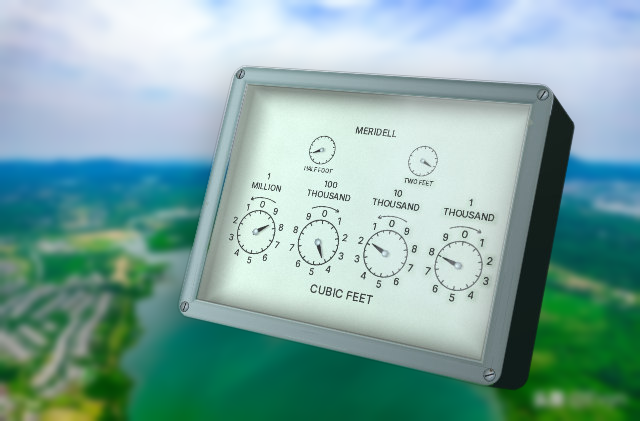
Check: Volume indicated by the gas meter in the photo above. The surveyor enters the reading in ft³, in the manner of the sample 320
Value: 841800
